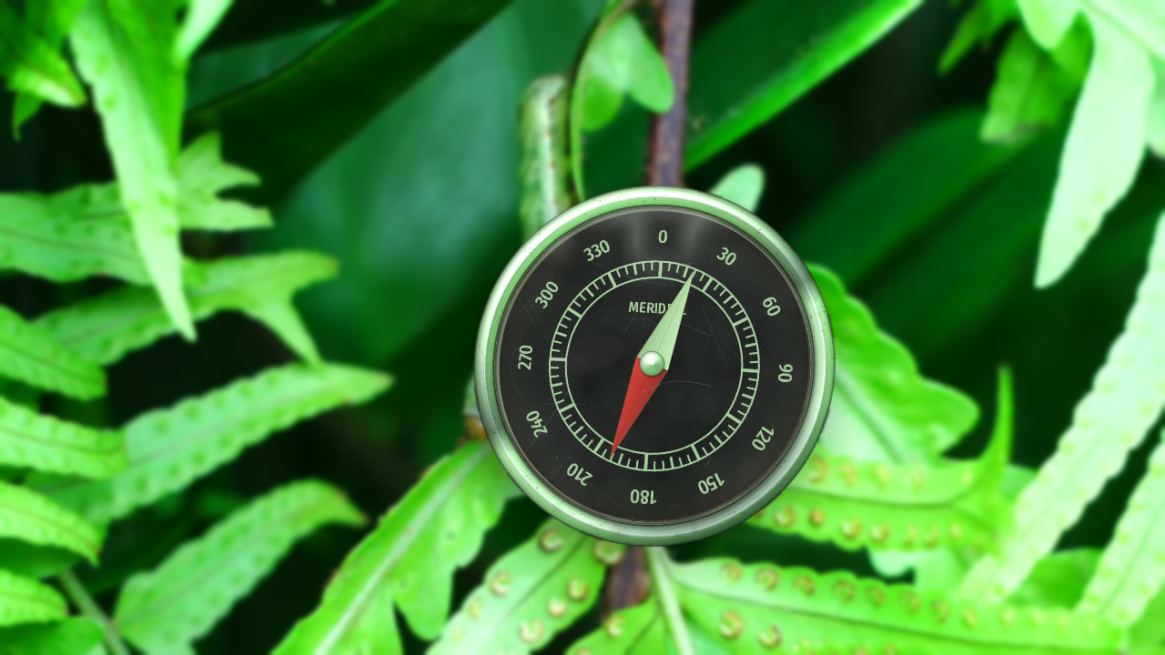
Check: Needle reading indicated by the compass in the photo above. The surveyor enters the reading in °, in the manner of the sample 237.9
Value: 200
